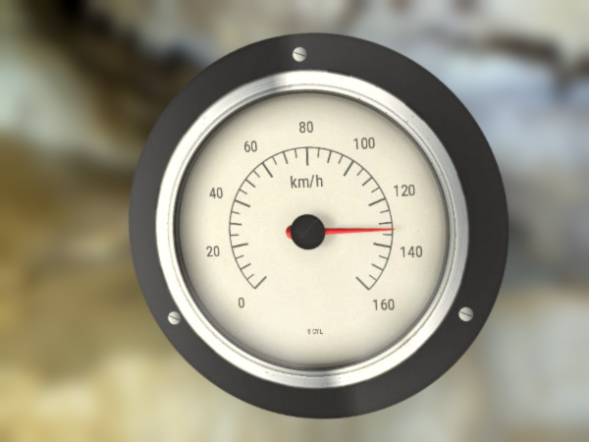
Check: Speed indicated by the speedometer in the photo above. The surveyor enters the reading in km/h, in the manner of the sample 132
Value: 132.5
